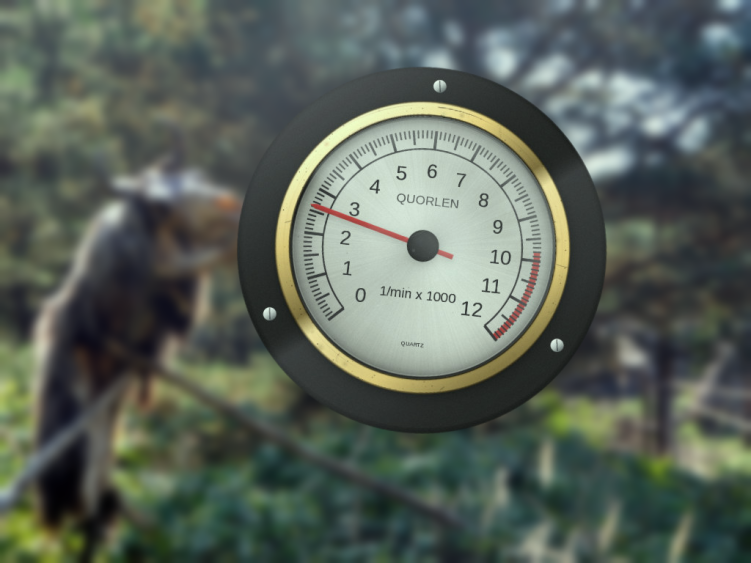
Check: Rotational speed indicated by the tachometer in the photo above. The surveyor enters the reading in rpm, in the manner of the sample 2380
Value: 2600
